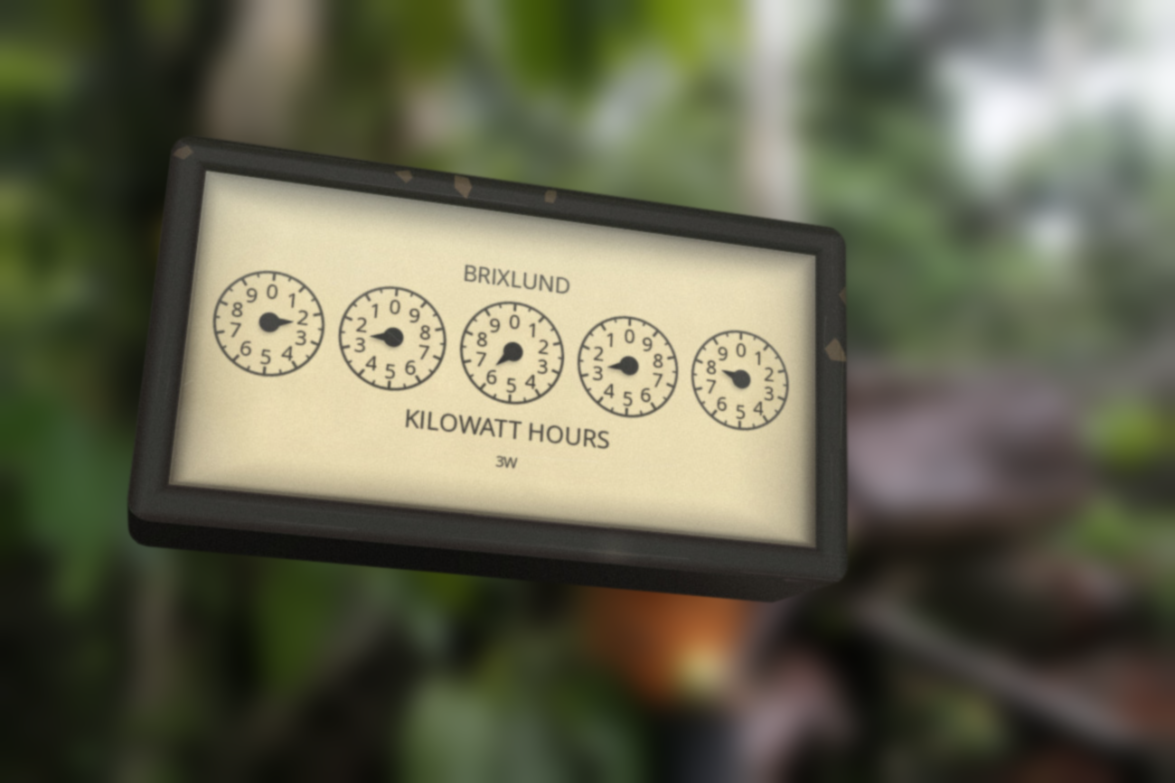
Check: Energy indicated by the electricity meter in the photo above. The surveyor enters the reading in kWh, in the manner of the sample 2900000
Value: 22628
